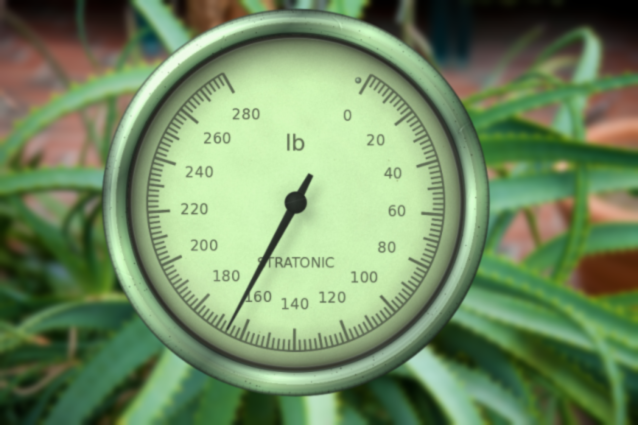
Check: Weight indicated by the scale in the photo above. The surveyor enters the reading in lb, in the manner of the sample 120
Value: 166
